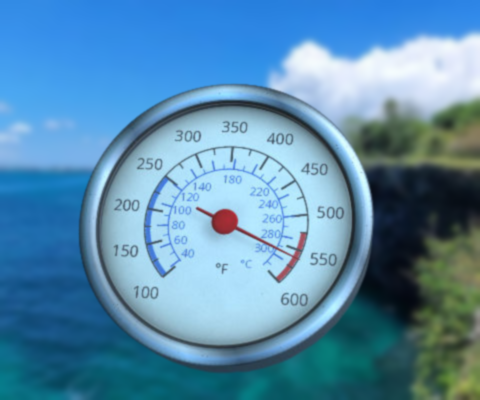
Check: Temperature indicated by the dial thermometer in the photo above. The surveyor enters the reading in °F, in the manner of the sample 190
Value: 562.5
